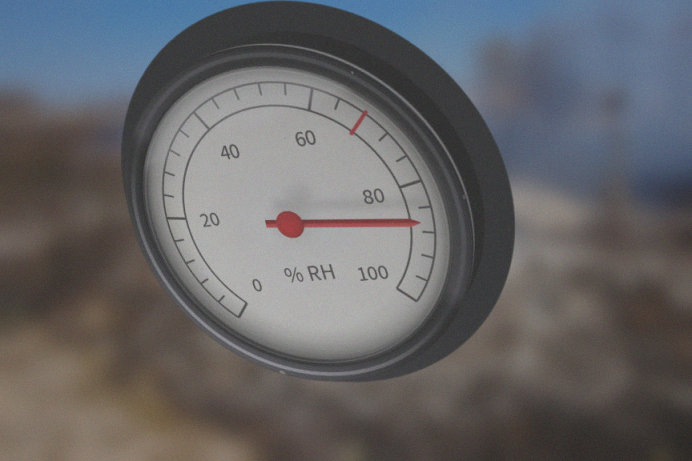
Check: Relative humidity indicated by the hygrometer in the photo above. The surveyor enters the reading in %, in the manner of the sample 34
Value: 86
